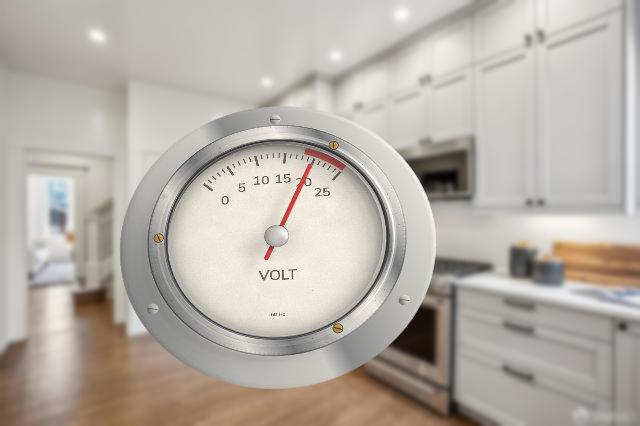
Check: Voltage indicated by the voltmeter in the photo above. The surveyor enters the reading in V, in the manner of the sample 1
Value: 20
